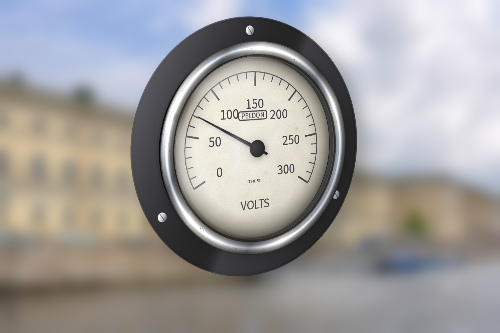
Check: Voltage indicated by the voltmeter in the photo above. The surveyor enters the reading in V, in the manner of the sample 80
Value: 70
